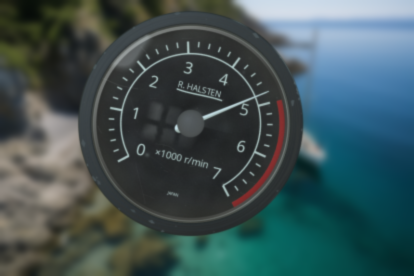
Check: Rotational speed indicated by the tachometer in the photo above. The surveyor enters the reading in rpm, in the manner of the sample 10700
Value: 4800
